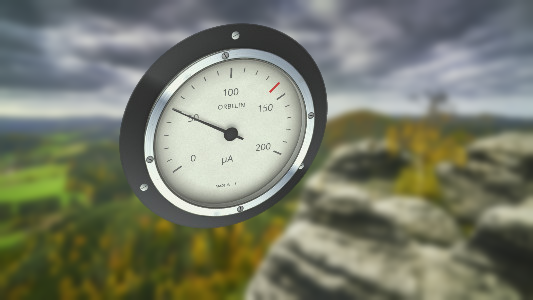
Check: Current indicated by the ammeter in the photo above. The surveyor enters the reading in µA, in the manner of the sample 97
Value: 50
